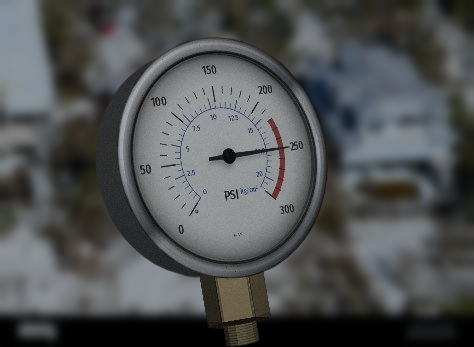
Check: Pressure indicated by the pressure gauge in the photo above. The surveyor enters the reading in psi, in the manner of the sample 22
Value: 250
